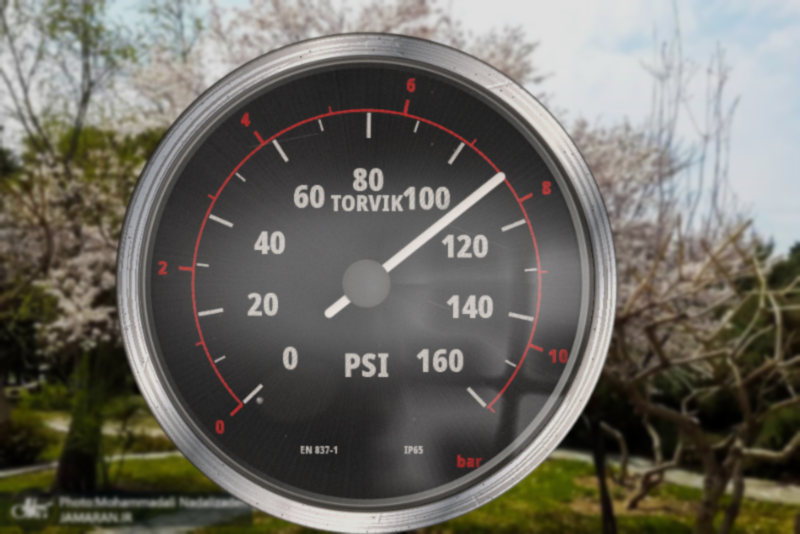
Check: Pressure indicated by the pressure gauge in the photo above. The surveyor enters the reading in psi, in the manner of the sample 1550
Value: 110
